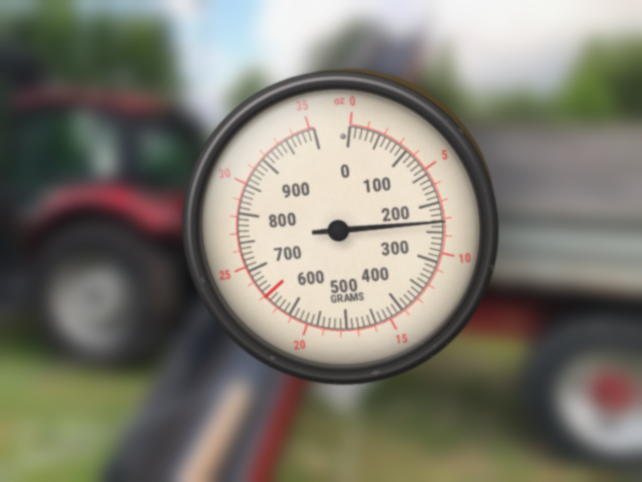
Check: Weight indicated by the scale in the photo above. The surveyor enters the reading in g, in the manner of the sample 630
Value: 230
